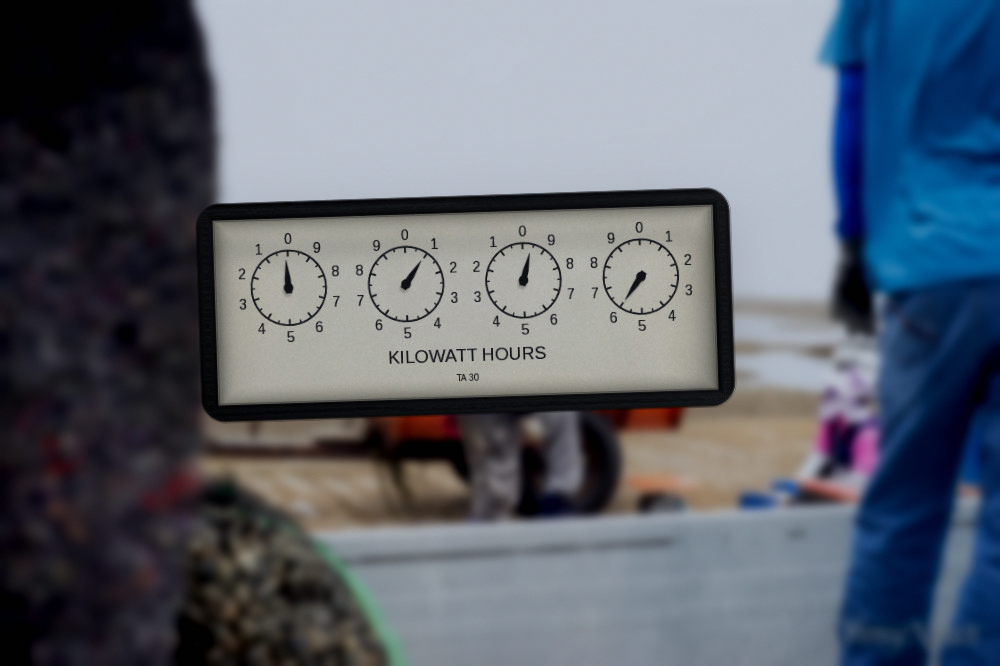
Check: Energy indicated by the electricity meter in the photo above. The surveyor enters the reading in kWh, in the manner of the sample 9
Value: 96
